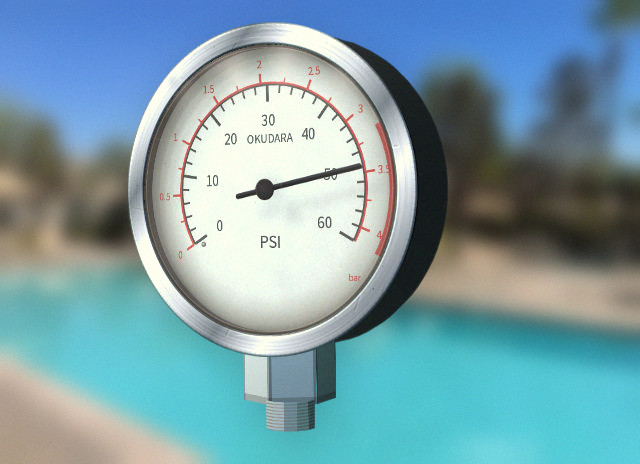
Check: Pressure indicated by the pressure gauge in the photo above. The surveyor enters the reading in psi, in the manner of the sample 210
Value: 50
